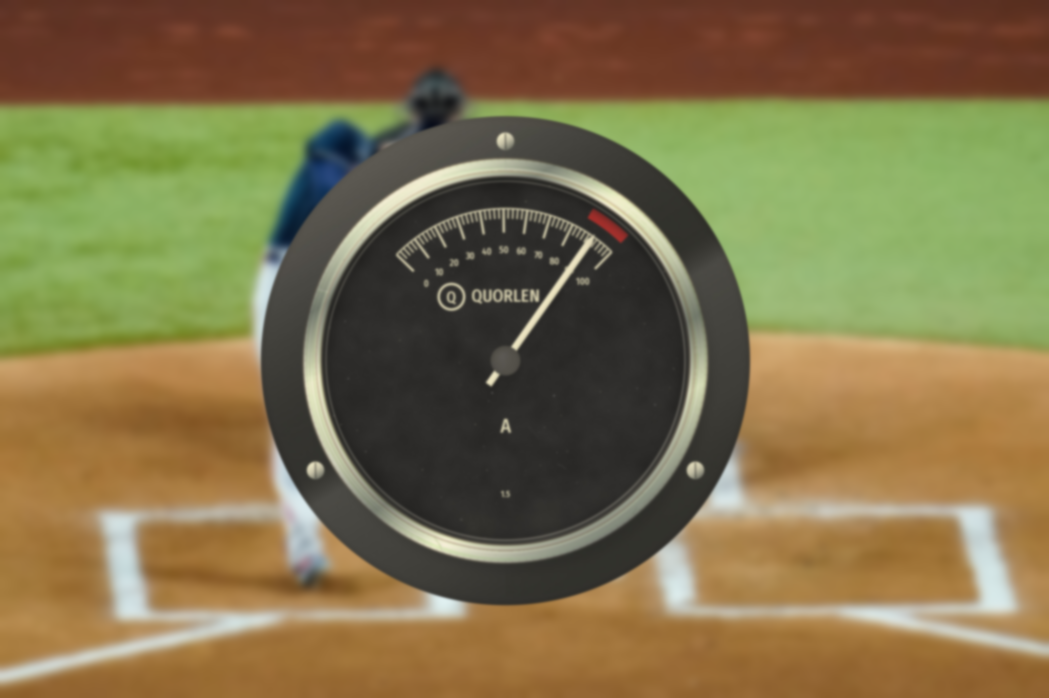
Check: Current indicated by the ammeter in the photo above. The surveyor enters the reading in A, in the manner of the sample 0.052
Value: 90
